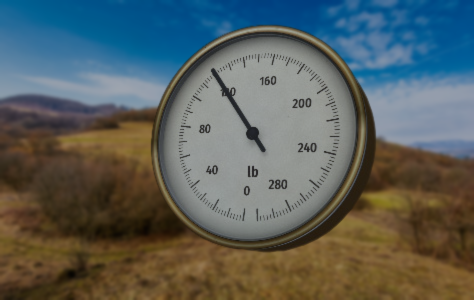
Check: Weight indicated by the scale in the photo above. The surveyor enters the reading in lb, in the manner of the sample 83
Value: 120
